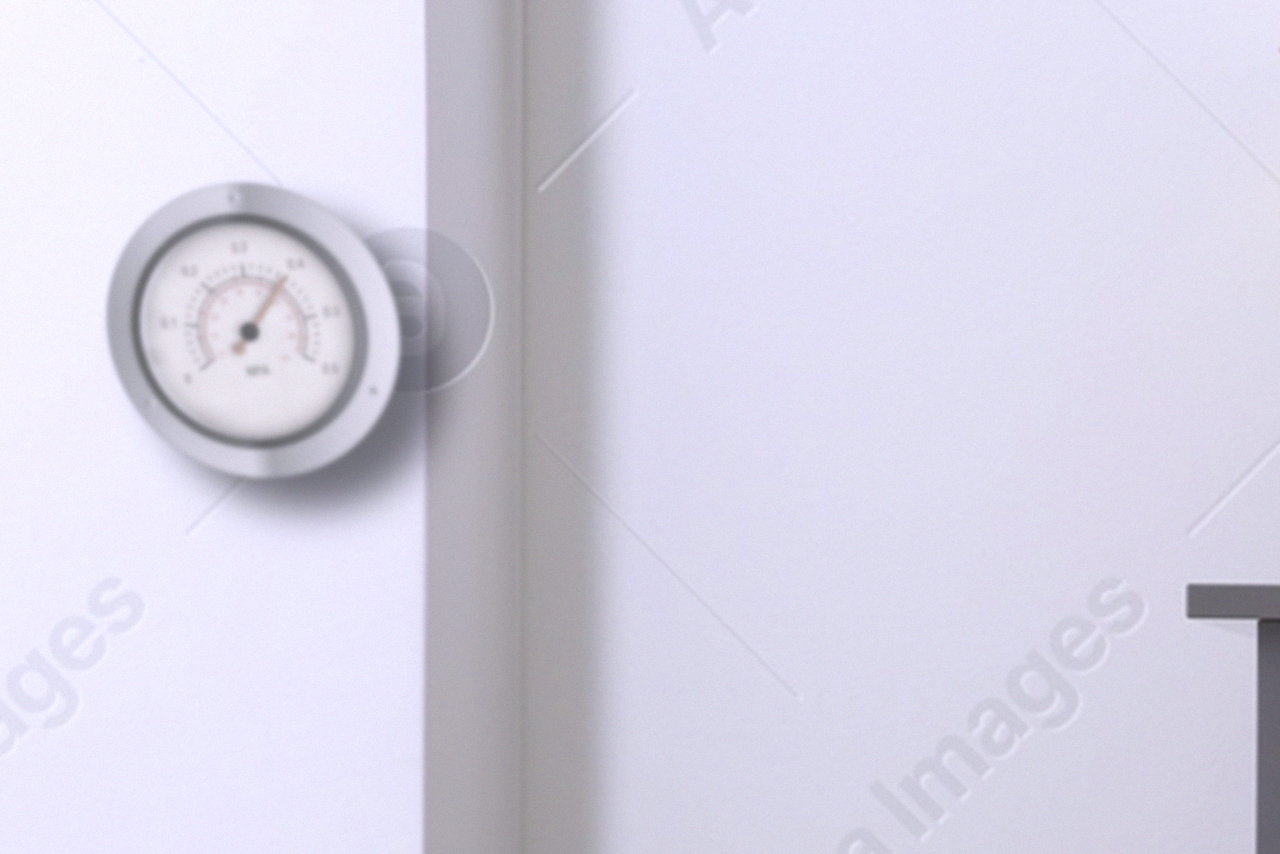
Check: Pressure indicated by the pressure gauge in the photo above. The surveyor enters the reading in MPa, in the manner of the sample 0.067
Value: 0.4
